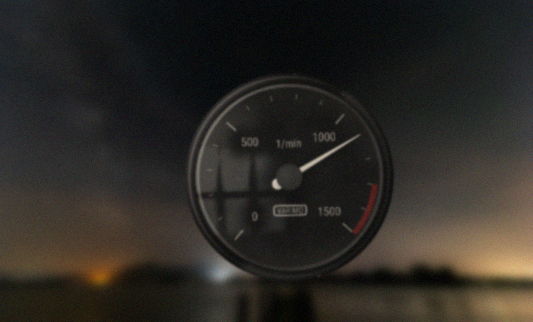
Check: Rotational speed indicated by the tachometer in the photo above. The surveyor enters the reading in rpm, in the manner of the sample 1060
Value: 1100
